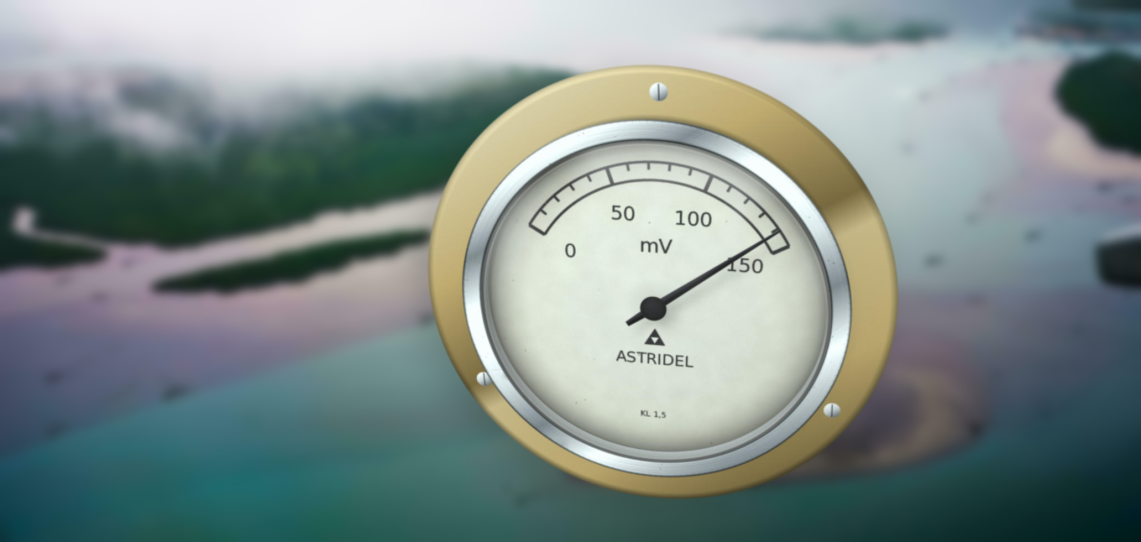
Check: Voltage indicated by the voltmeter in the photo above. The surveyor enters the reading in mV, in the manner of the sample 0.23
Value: 140
